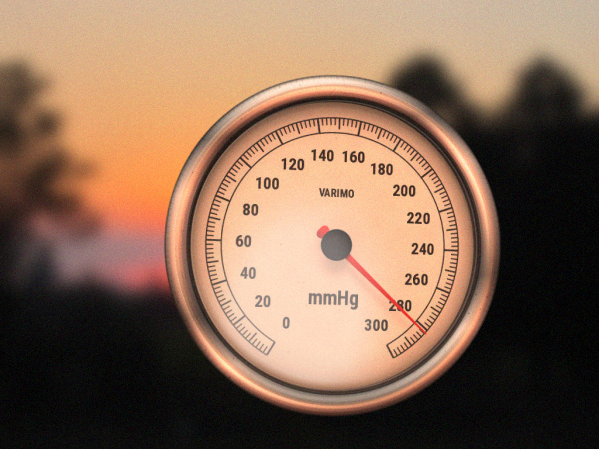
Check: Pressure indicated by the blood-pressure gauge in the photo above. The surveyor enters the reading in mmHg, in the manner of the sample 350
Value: 282
